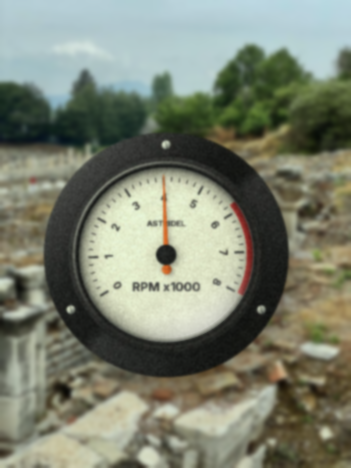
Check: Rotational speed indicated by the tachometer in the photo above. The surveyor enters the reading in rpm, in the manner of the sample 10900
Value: 4000
